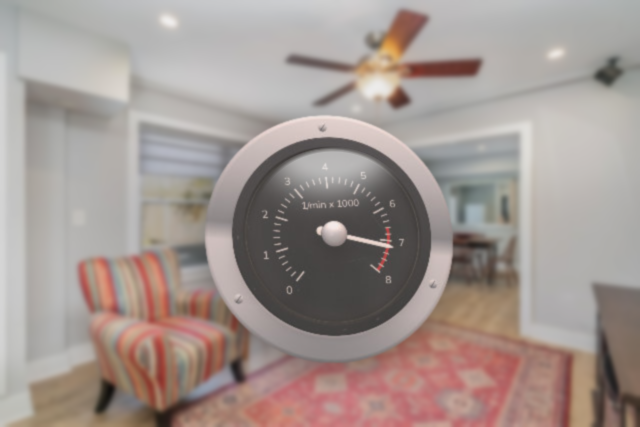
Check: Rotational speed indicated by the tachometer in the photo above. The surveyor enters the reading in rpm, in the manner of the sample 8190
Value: 7200
